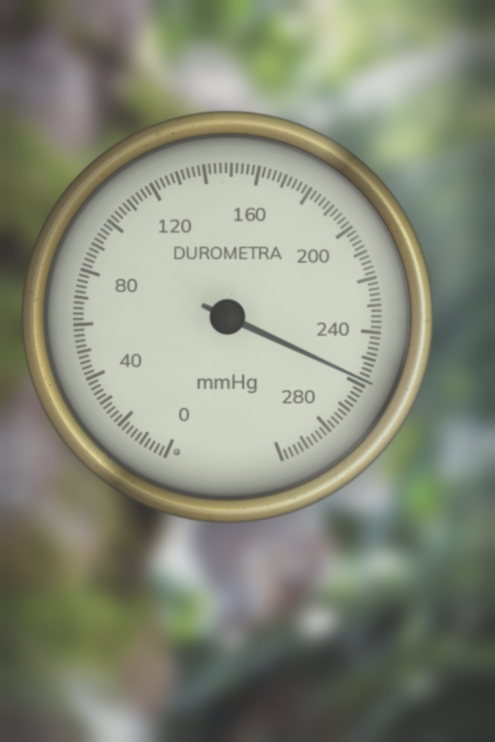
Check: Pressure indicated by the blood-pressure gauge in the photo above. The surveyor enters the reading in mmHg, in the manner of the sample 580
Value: 258
